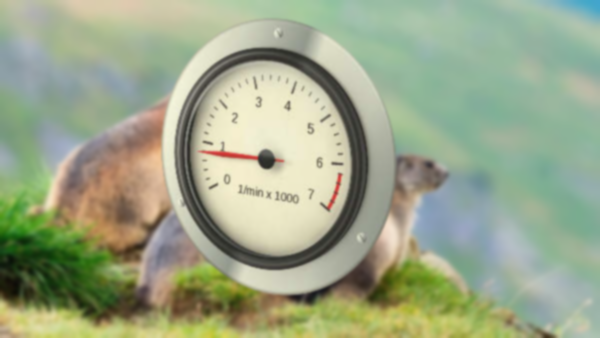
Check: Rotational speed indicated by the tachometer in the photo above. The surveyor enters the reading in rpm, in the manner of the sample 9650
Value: 800
